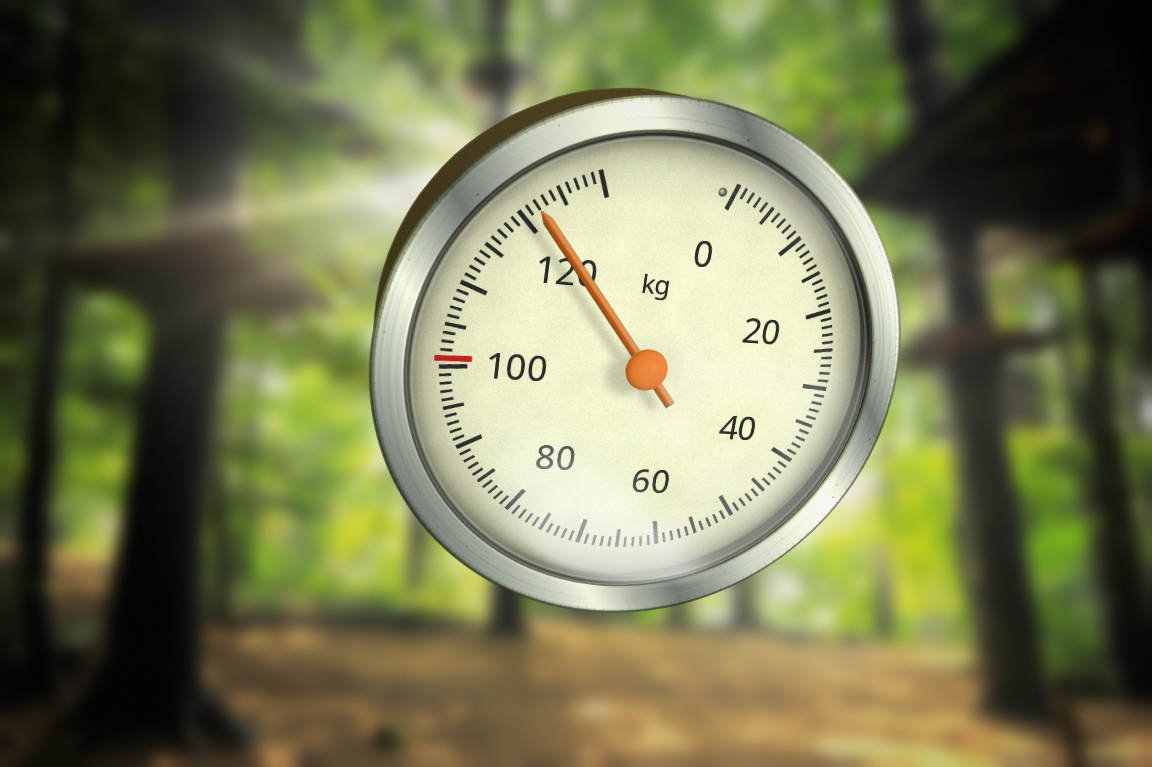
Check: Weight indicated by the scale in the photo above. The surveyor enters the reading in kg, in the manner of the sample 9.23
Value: 122
